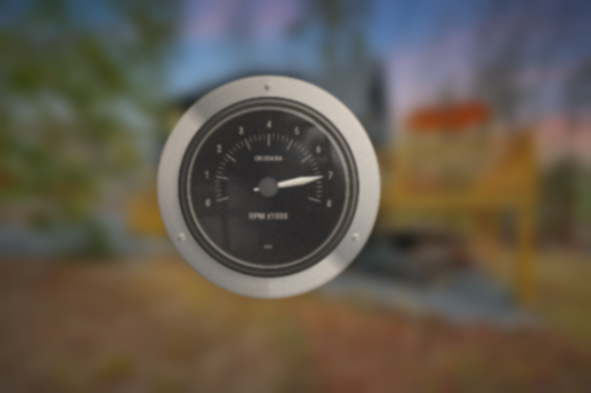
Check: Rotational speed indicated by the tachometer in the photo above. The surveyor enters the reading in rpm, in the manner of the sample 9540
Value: 7000
